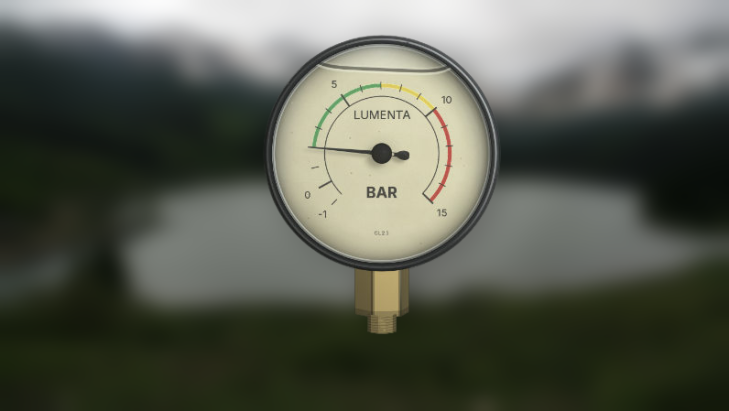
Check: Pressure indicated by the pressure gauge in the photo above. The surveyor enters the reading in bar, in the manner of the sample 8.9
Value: 2
